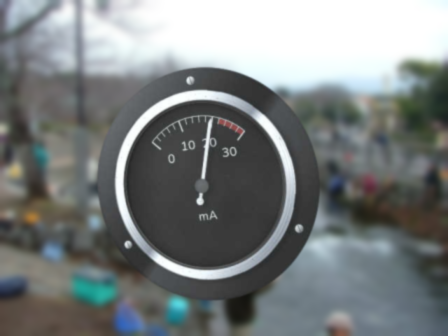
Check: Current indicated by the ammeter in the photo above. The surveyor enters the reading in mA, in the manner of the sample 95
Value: 20
